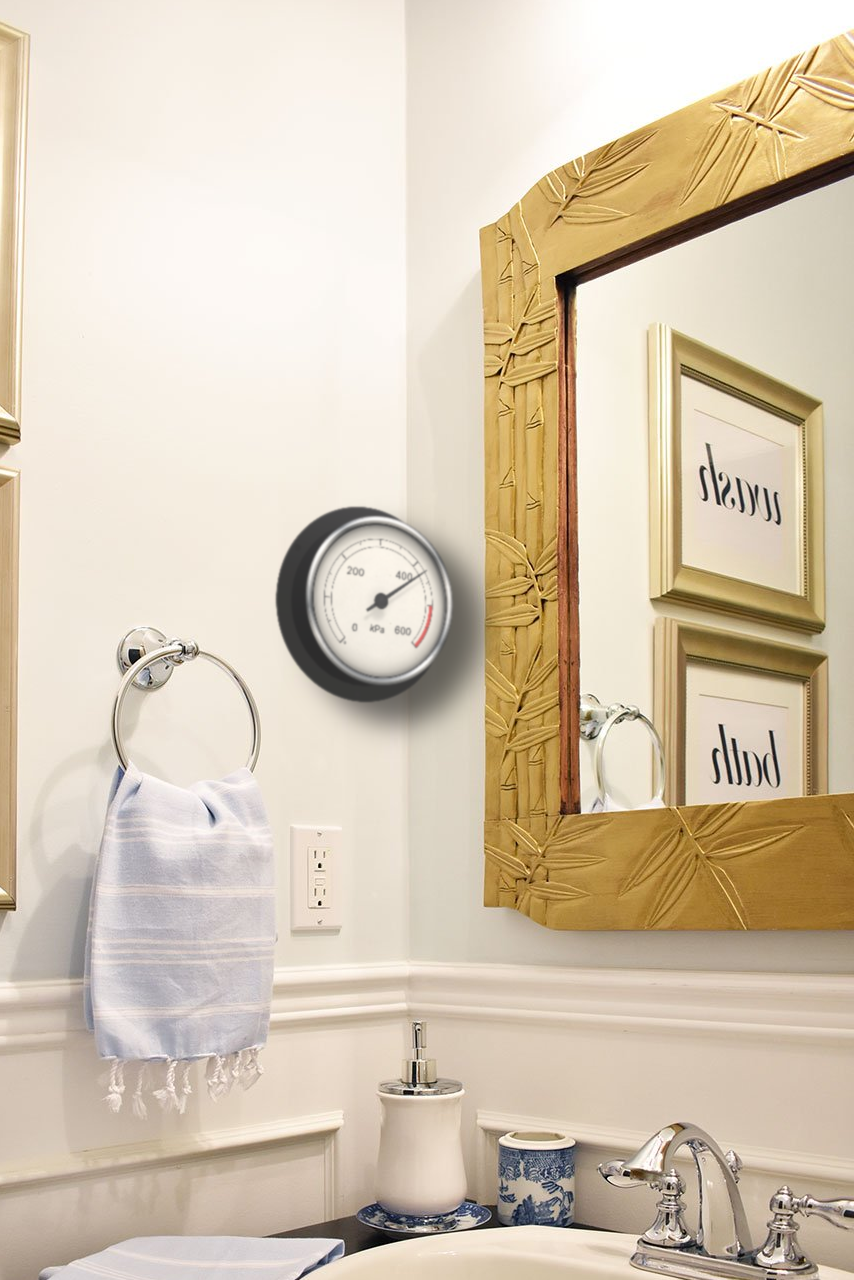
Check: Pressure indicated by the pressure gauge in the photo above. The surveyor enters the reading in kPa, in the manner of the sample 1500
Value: 425
